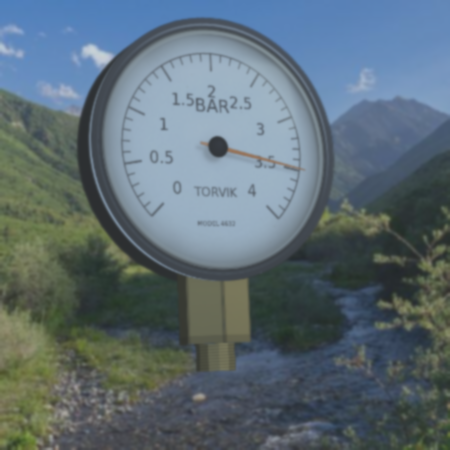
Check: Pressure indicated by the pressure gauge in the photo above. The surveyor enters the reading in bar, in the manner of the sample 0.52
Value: 3.5
